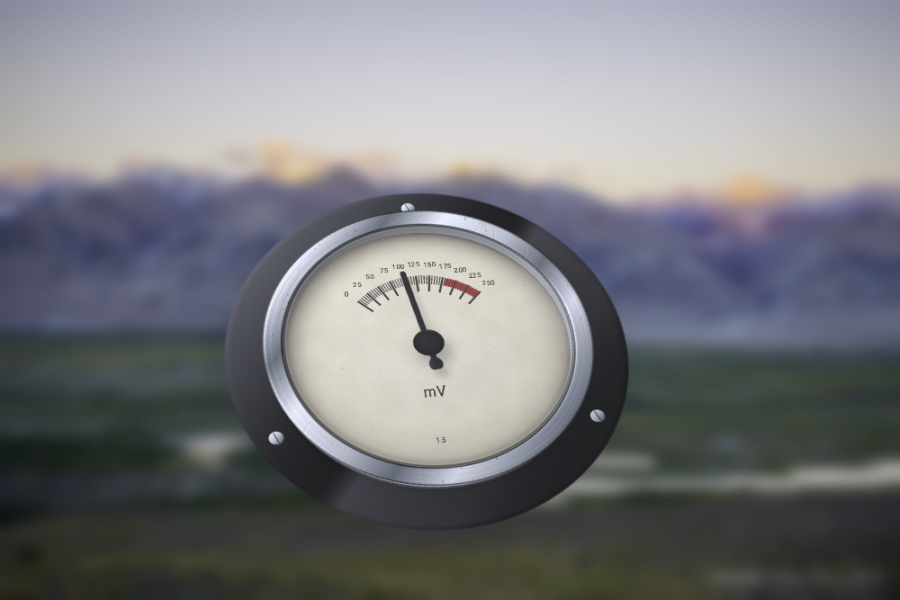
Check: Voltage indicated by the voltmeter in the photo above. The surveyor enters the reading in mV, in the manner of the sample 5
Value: 100
